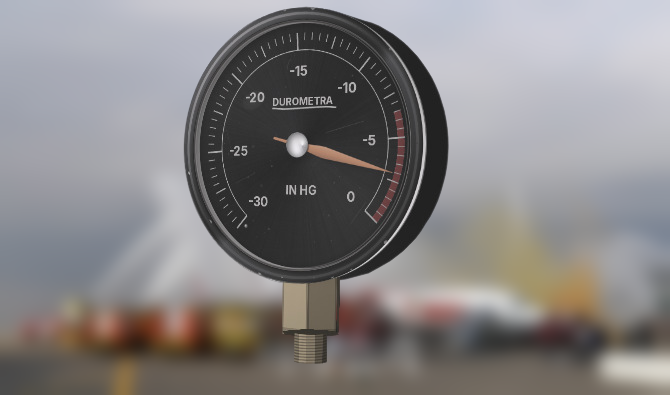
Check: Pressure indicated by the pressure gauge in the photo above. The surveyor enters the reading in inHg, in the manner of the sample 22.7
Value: -3
